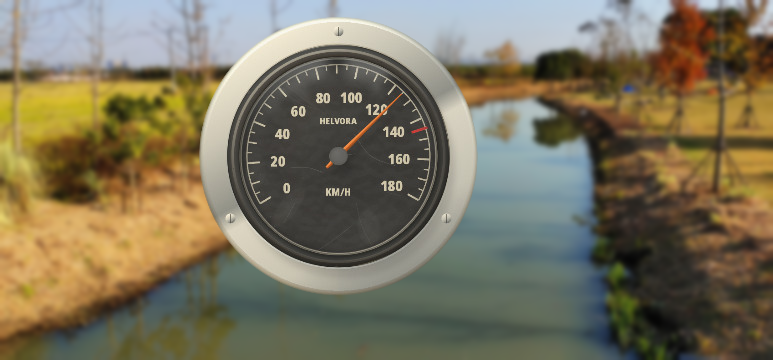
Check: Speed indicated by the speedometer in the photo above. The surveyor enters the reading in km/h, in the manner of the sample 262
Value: 125
